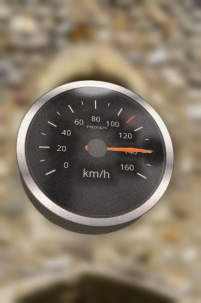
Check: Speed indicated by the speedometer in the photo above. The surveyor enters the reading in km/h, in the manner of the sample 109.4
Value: 140
